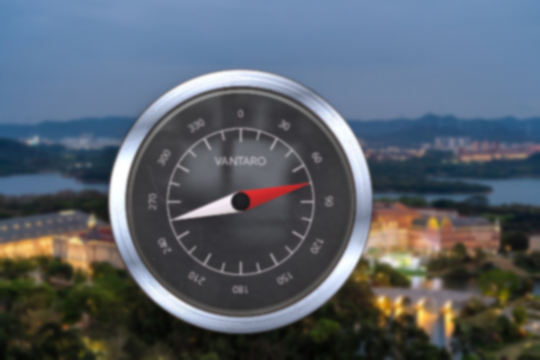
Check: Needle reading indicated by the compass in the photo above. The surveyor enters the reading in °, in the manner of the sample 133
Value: 75
